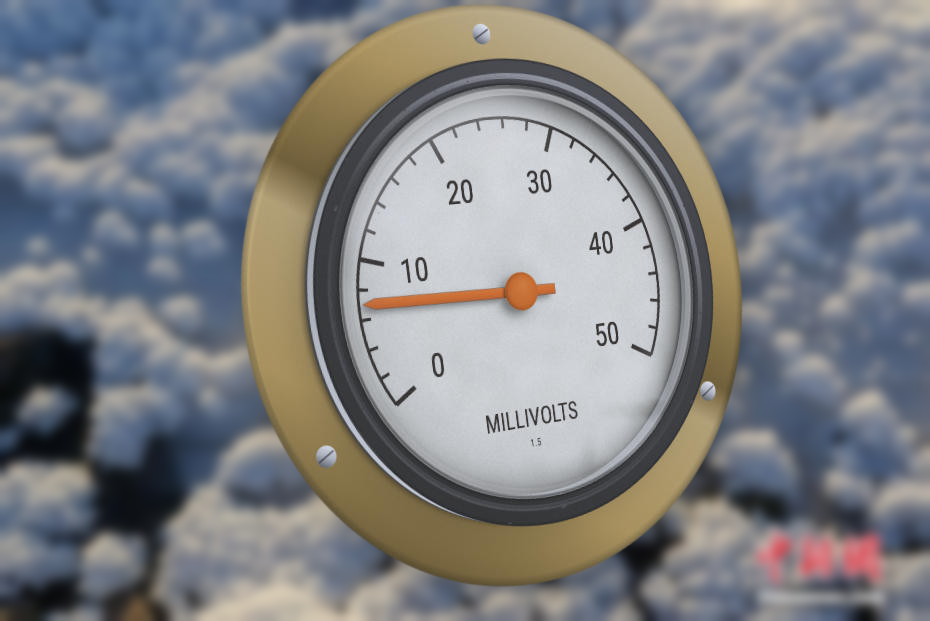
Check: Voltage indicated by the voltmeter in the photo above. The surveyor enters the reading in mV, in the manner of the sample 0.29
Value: 7
